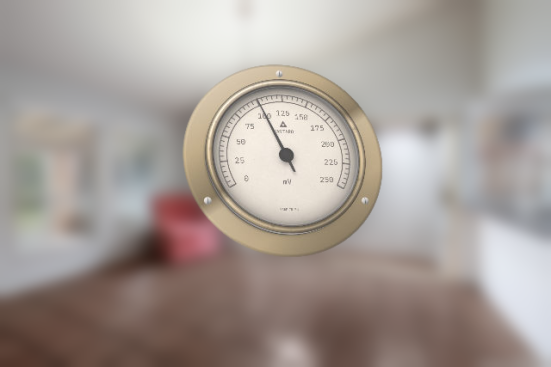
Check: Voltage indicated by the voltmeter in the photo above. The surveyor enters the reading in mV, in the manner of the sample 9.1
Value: 100
